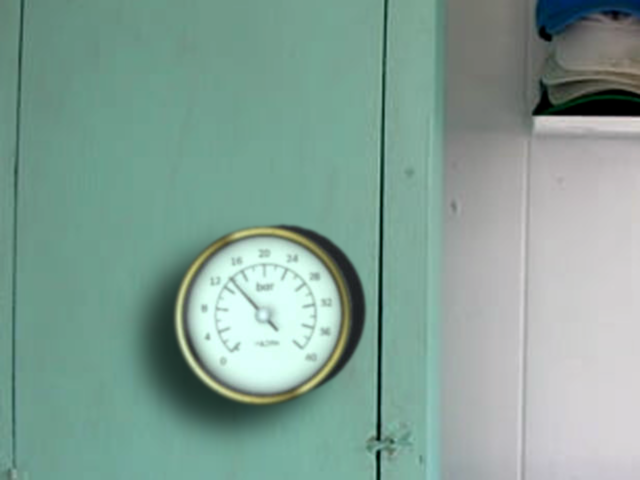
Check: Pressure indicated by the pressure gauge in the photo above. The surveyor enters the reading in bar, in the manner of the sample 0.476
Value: 14
